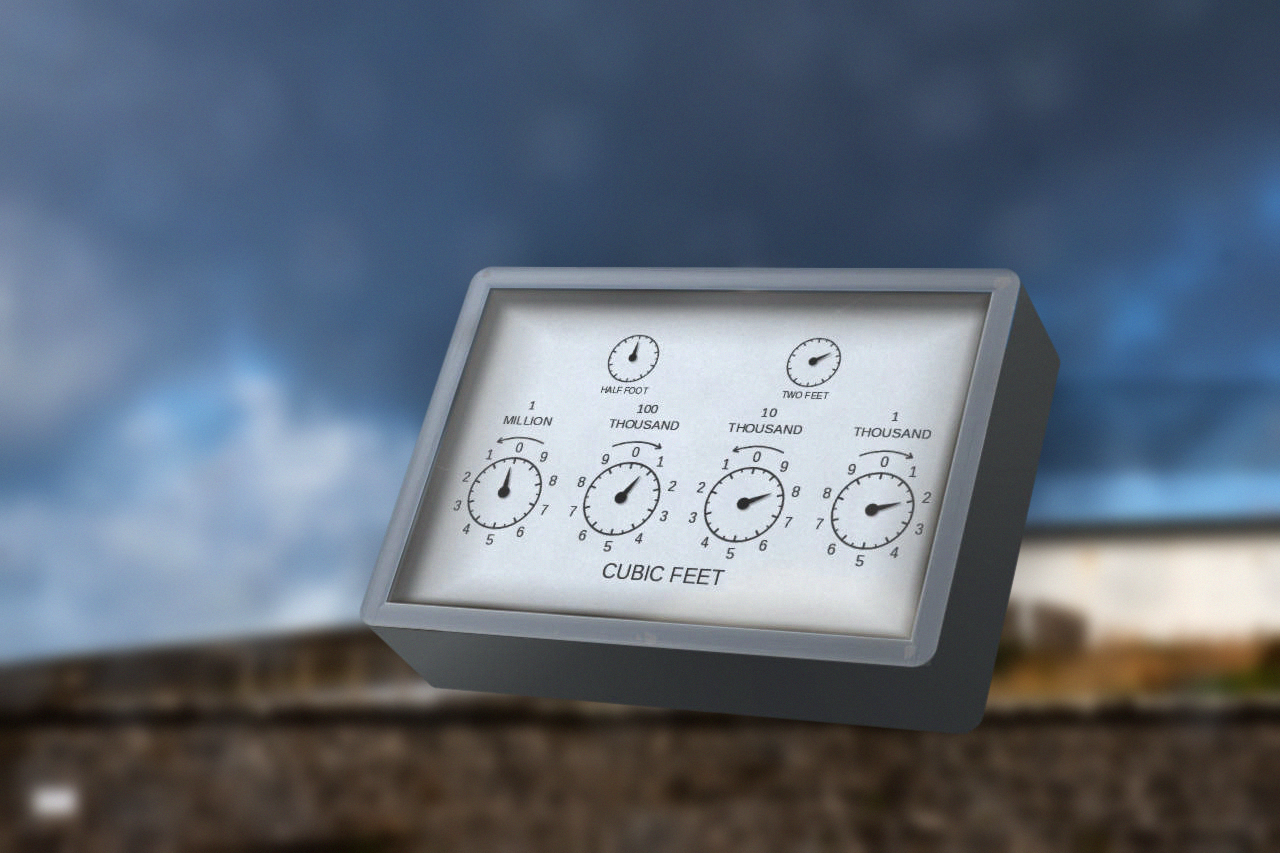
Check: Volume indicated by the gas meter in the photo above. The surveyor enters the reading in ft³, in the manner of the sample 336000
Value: 8200
